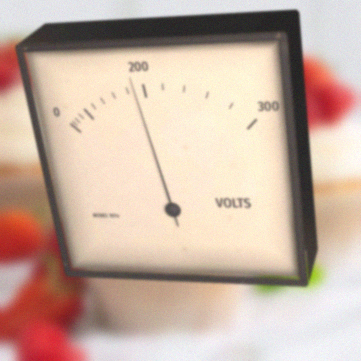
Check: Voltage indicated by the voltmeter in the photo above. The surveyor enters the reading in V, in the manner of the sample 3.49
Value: 190
